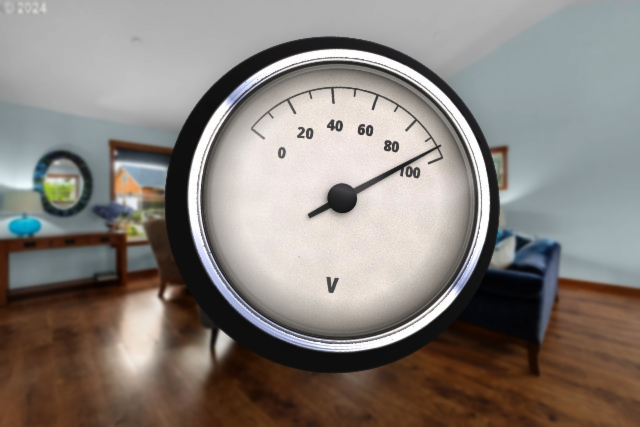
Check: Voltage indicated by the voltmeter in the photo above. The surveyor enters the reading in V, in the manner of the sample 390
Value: 95
